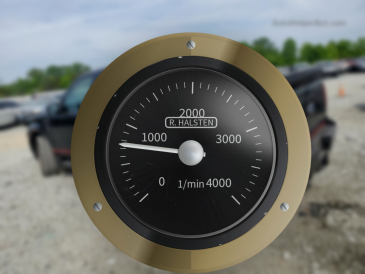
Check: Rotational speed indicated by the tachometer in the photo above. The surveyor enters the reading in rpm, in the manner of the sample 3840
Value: 750
